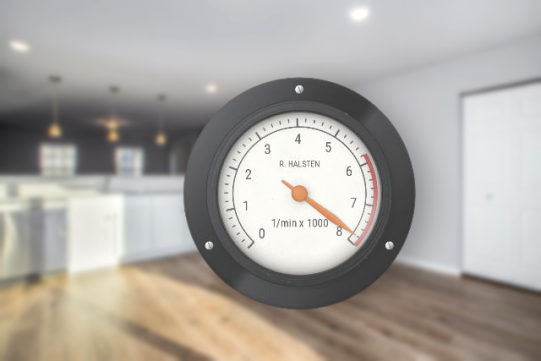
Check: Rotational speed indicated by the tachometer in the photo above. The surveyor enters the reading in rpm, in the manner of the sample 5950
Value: 7800
